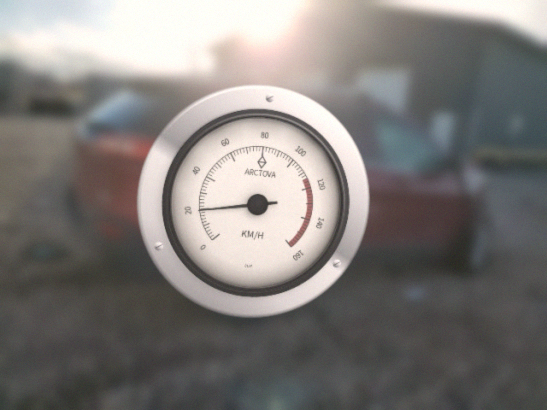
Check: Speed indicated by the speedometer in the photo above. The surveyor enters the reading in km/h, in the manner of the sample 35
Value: 20
